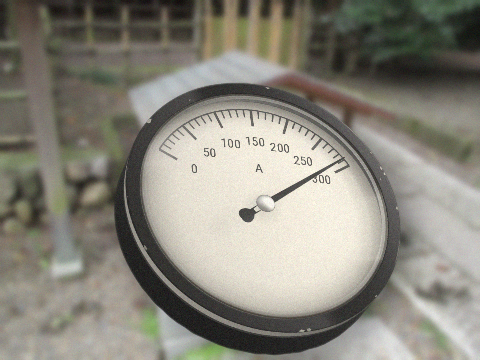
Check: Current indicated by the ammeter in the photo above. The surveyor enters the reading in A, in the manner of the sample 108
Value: 290
